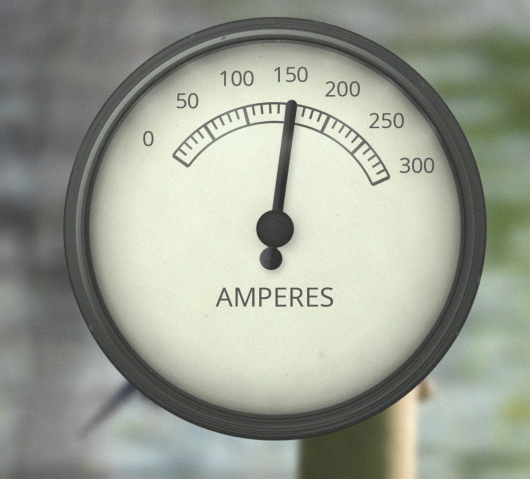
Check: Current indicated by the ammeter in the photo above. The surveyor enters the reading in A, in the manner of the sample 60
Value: 155
